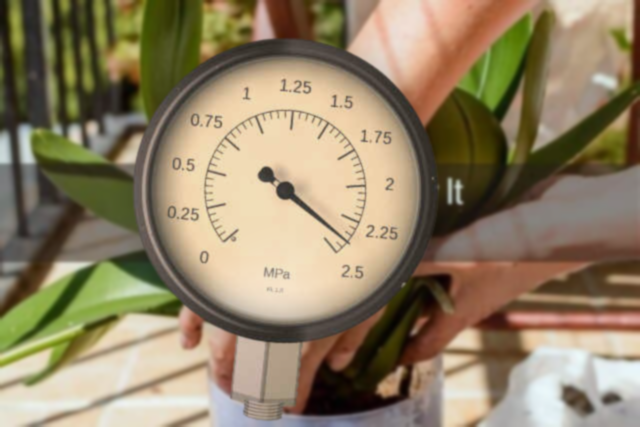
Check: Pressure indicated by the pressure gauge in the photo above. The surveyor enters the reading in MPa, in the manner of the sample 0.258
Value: 2.4
